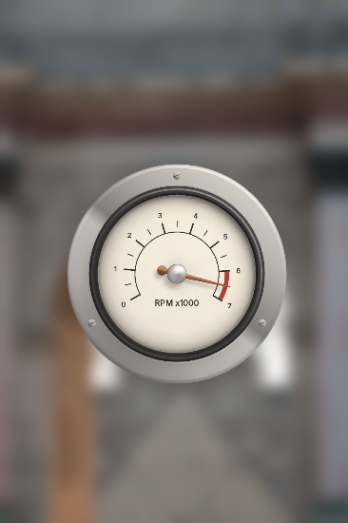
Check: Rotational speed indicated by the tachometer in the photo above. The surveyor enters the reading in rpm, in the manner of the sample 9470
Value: 6500
